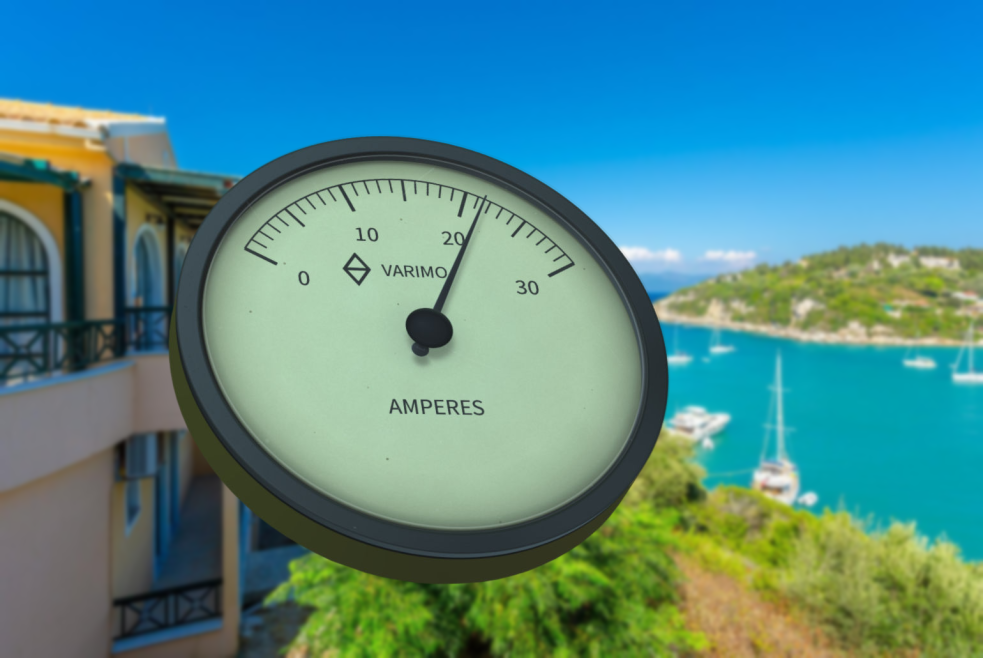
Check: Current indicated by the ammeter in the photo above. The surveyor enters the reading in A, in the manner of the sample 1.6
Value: 21.5
